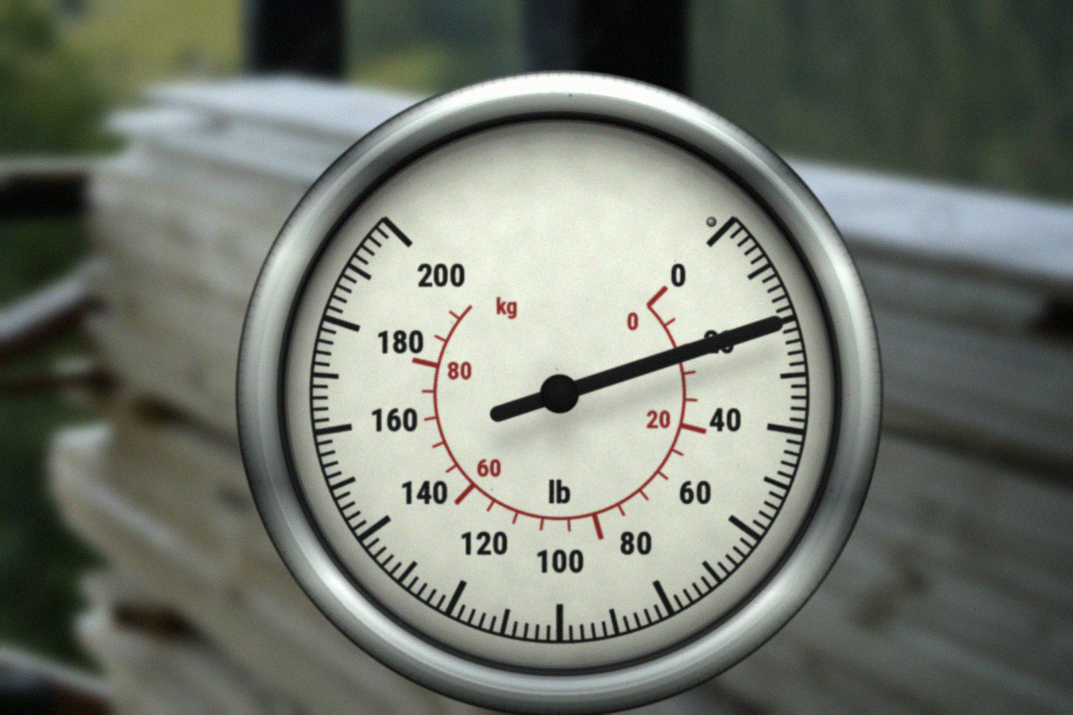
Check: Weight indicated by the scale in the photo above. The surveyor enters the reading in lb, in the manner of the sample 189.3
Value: 20
